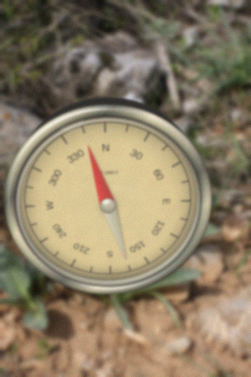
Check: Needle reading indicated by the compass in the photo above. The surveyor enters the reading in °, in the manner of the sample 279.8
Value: 345
